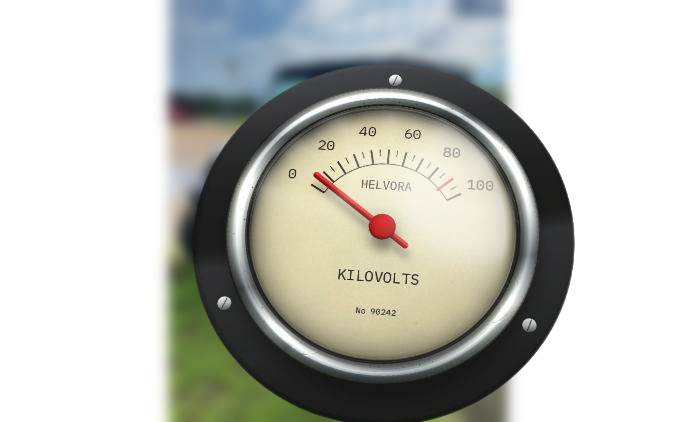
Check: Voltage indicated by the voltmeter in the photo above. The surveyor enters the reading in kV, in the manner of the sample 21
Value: 5
